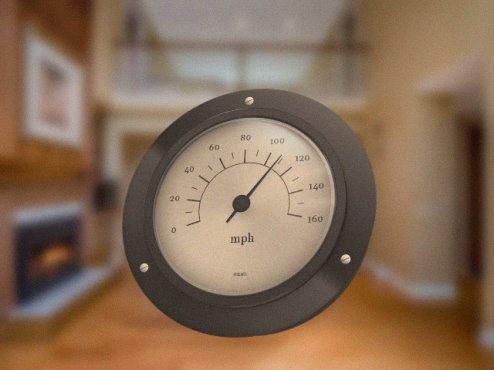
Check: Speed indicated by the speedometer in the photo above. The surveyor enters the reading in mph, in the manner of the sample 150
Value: 110
